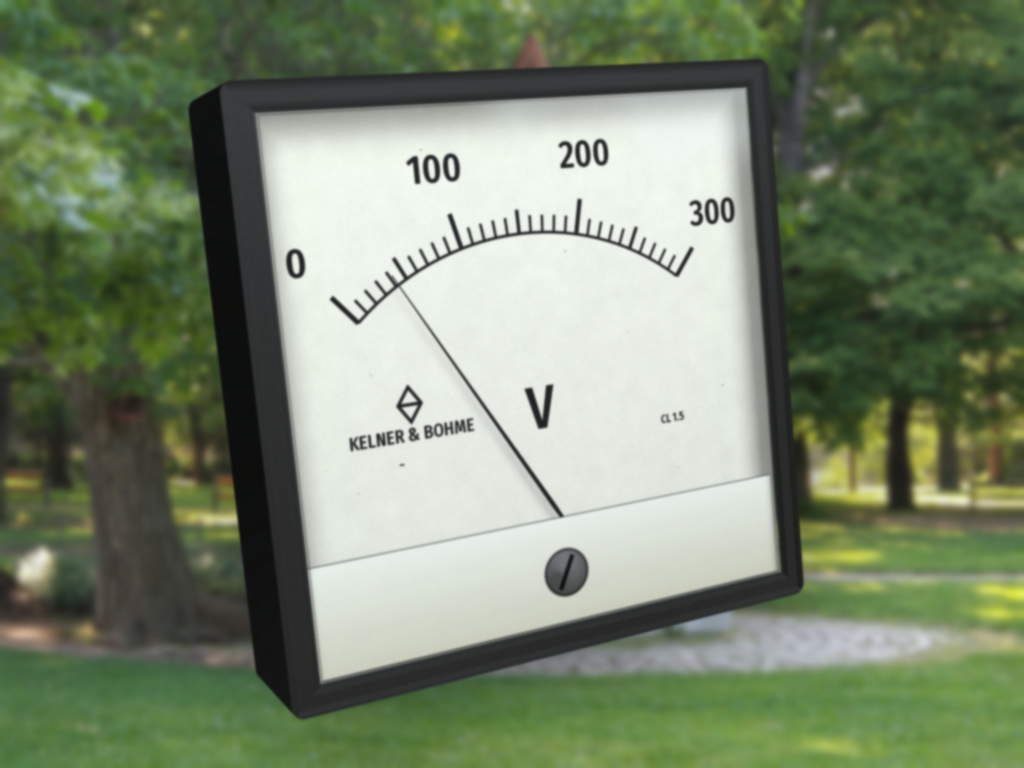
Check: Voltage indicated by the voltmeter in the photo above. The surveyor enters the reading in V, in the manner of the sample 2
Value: 40
